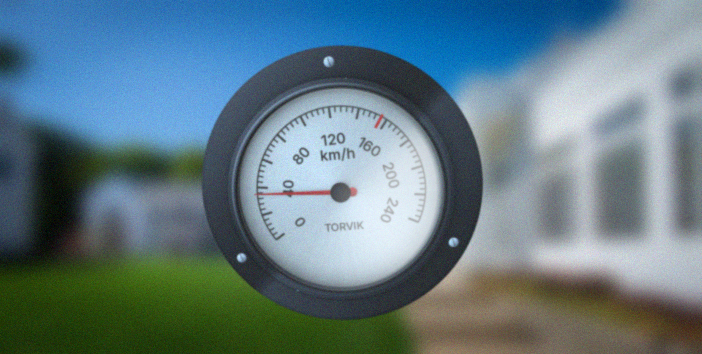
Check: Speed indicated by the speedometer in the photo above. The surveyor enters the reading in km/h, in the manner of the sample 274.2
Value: 36
